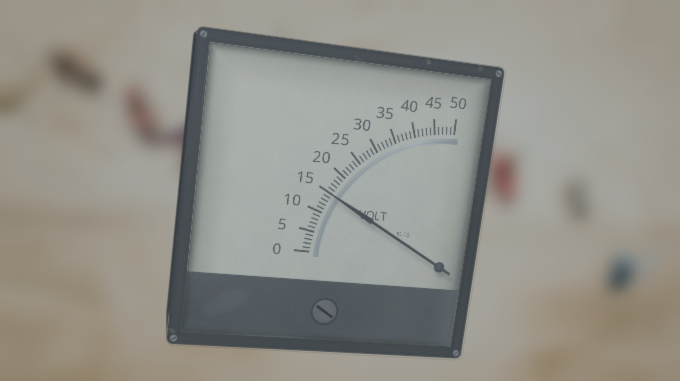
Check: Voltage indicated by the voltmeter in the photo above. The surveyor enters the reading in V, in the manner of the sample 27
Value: 15
